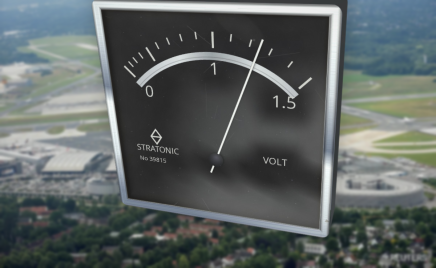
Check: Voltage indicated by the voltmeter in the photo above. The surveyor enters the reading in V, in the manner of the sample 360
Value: 1.25
